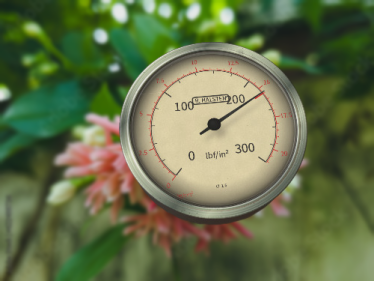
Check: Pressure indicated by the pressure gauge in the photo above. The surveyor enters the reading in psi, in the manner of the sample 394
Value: 220
